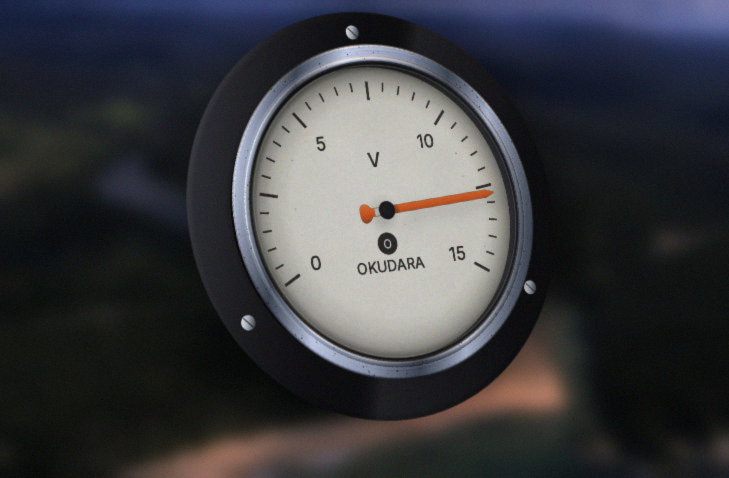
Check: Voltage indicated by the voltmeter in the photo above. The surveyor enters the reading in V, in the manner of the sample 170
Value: 12.75
